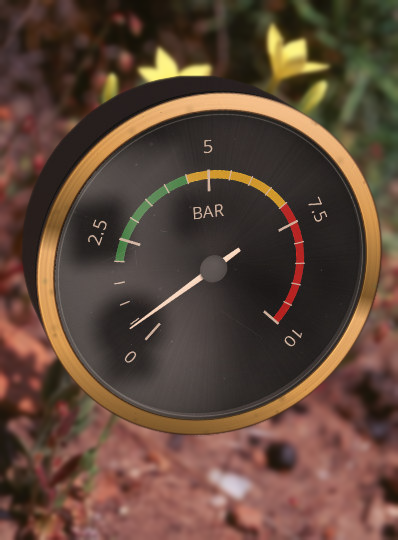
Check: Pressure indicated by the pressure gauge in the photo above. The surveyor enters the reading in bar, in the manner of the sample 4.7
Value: 0.5
